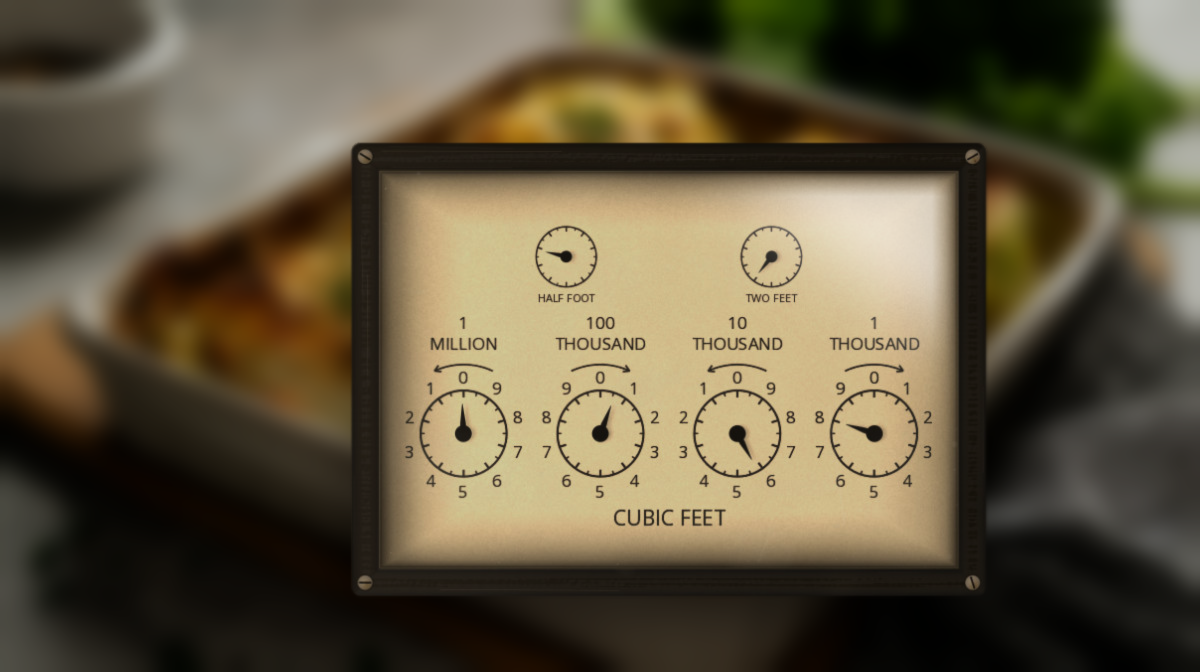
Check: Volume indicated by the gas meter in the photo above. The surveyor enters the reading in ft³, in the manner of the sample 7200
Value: 5800
